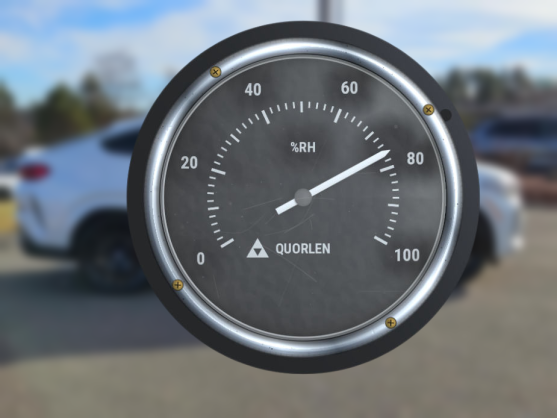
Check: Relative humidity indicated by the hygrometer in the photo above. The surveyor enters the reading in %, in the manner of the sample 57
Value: 76
